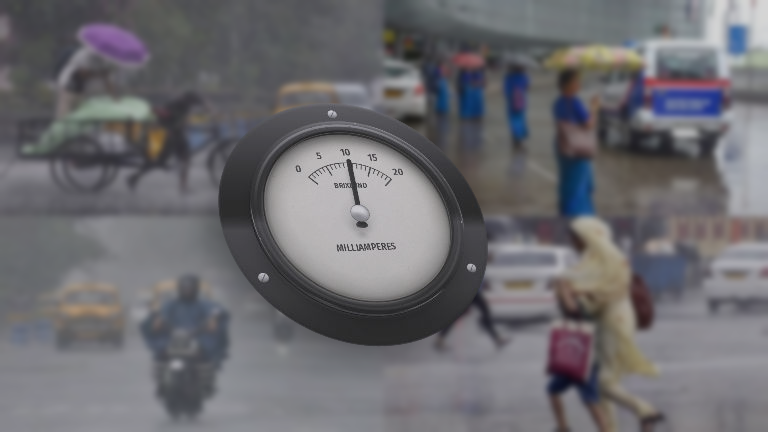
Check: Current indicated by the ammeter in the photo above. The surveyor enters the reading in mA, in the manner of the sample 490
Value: 10
